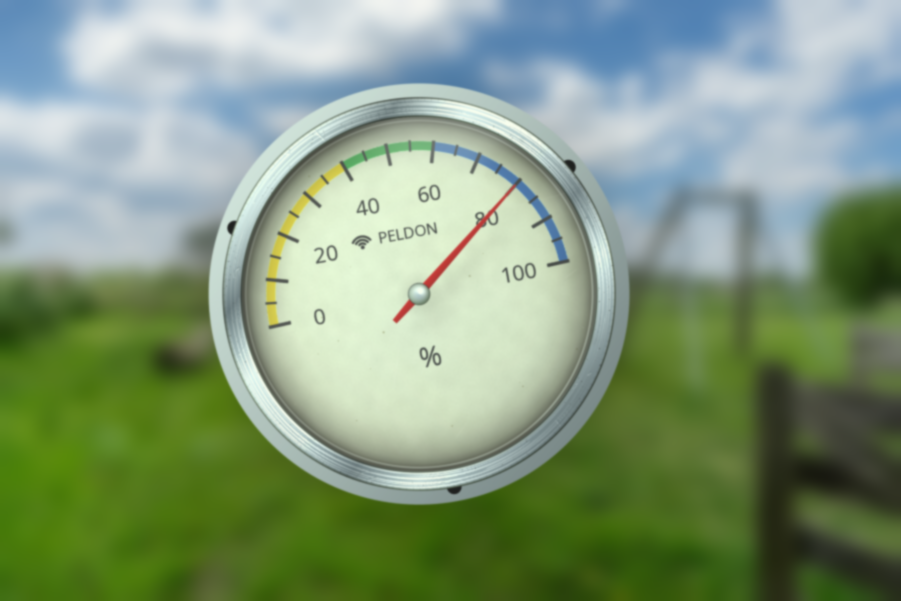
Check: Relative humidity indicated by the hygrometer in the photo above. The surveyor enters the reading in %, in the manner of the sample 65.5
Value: 80
